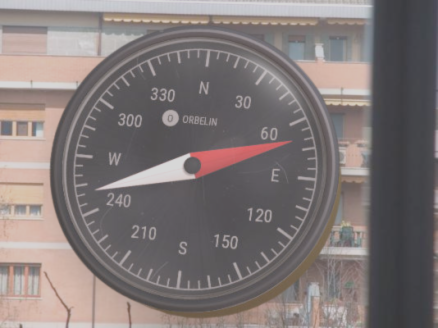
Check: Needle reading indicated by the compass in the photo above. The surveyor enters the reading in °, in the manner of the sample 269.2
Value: 70
